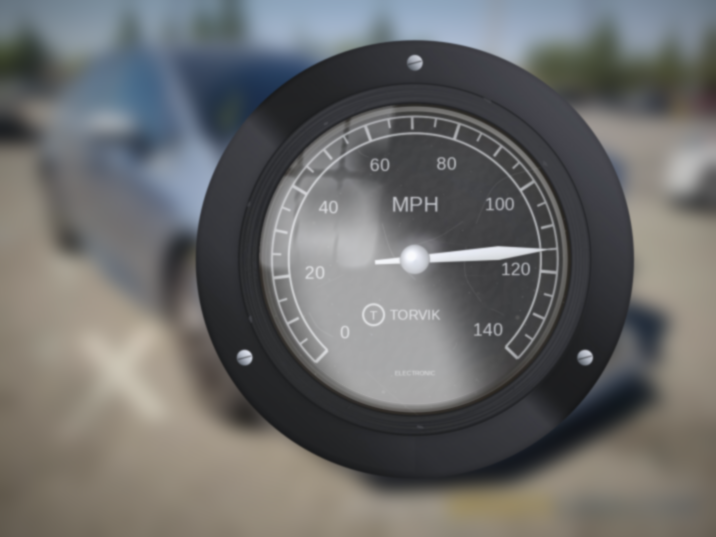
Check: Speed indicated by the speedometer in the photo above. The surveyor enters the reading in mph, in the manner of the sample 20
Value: 115
